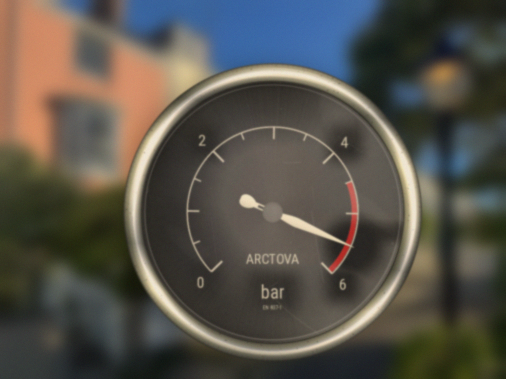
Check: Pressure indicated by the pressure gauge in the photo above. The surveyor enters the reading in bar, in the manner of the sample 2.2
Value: 5.5
